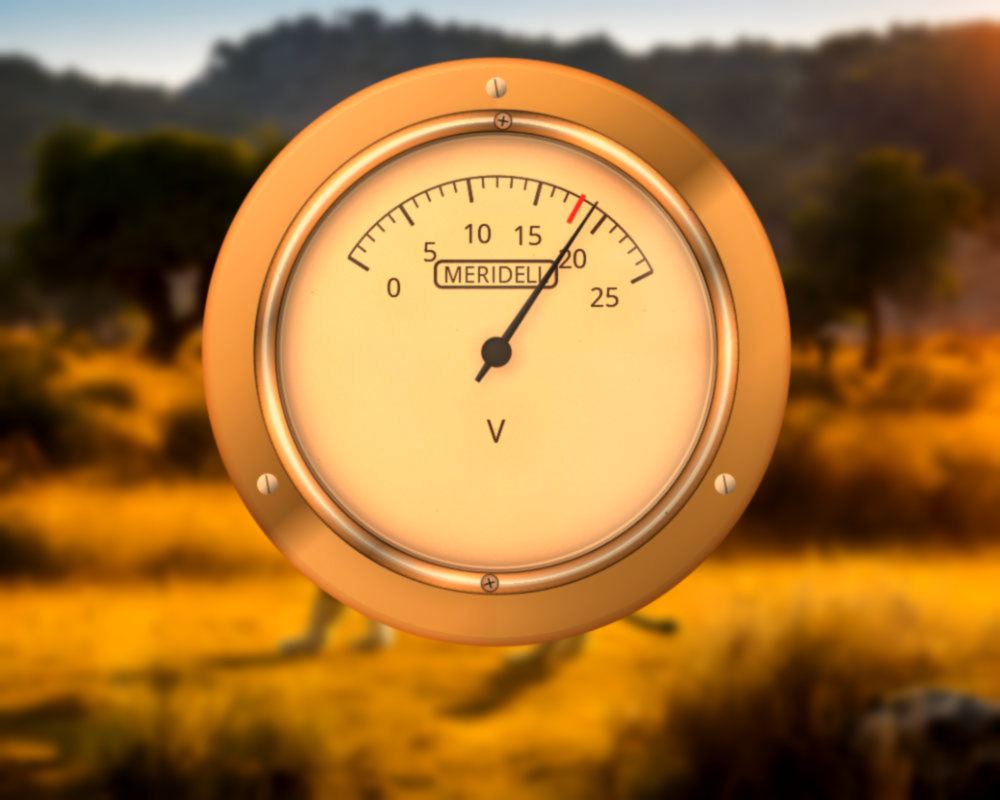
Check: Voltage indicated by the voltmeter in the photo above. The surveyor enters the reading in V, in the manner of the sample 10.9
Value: 19
